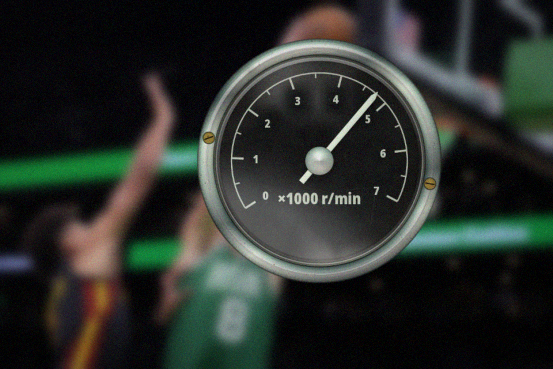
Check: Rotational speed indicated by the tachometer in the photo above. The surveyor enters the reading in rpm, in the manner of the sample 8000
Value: 4750
